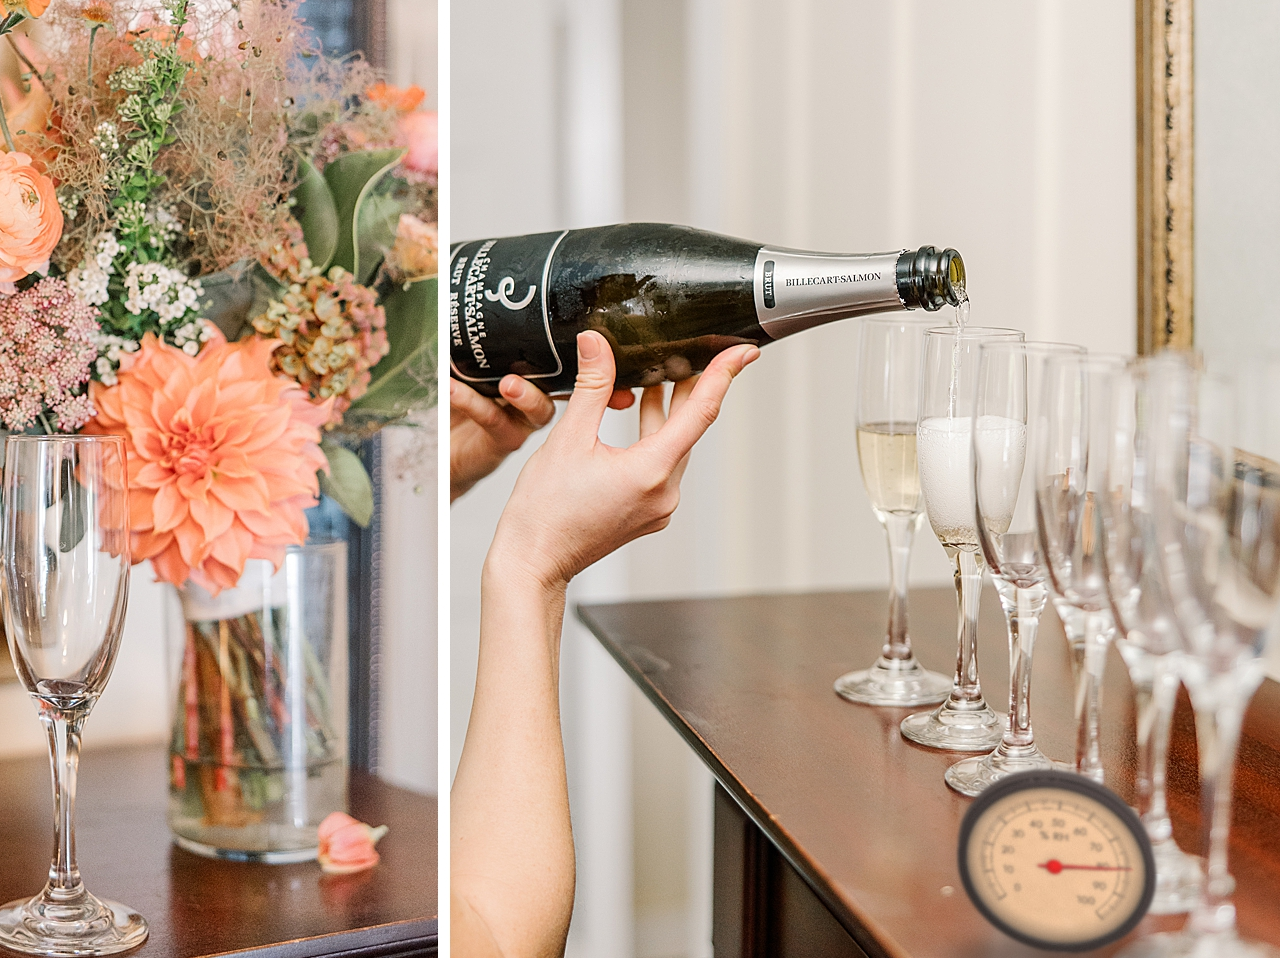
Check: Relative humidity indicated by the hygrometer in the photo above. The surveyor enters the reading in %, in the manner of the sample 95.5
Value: 80
